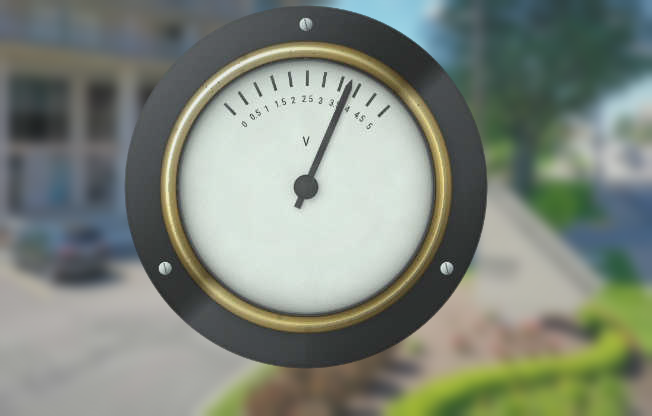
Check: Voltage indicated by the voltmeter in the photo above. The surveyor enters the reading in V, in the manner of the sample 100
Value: 3.75
